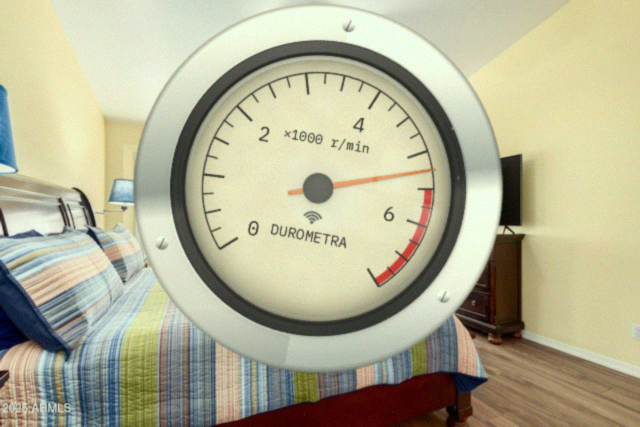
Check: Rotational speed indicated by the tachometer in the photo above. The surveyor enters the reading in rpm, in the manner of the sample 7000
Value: 5250
